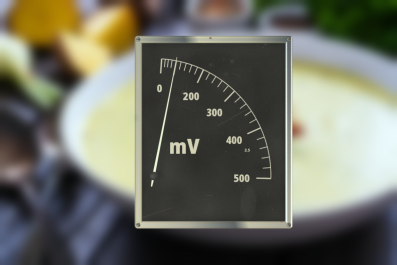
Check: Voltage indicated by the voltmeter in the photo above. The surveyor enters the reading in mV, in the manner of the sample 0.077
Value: 100
